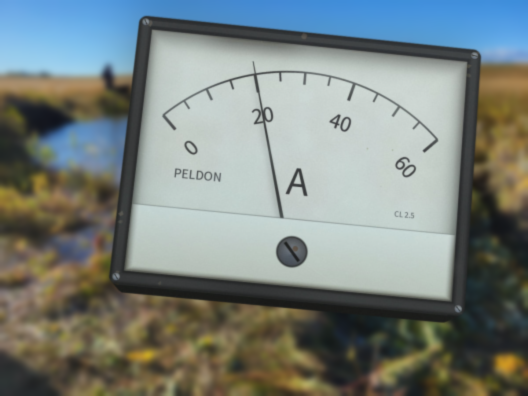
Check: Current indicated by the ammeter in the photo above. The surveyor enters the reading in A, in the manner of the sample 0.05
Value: 20
